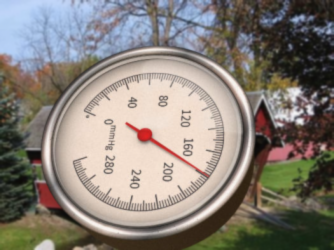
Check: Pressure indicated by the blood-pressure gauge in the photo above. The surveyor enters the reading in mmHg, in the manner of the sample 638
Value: 180
